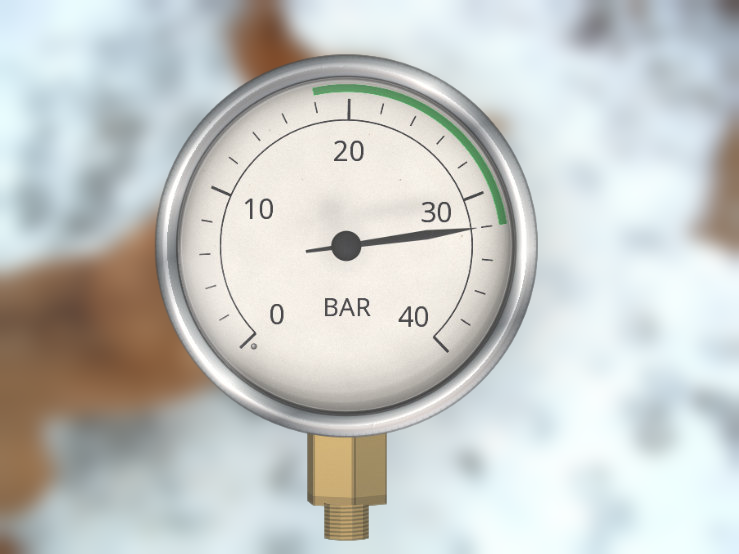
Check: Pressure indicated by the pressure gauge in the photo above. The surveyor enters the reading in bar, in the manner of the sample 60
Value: 32
